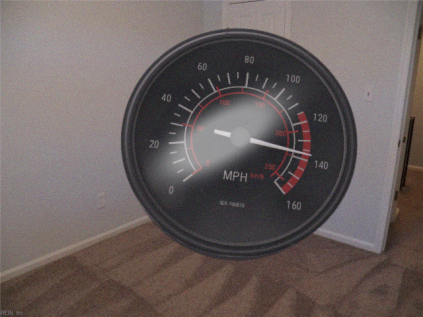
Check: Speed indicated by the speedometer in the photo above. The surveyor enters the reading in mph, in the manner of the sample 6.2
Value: 137.5
